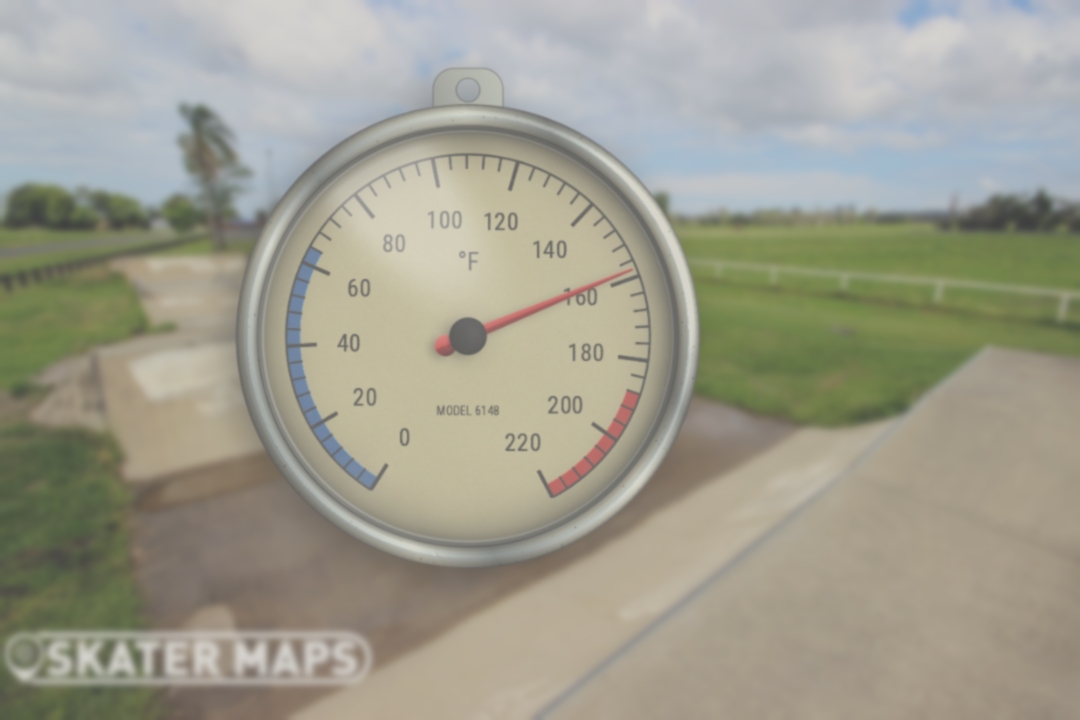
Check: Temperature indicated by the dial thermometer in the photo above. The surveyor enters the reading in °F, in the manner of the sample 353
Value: 158
